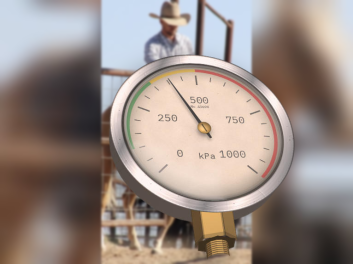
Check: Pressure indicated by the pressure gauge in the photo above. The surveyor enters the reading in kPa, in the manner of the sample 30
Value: 400
